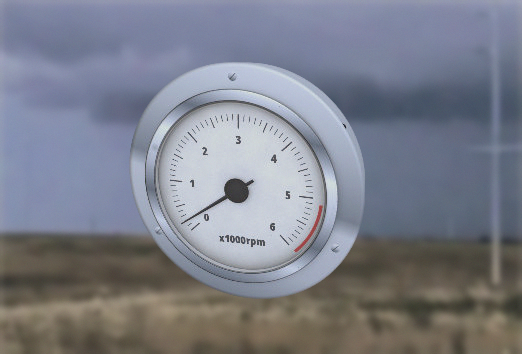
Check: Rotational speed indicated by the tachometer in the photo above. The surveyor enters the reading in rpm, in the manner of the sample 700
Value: 200
